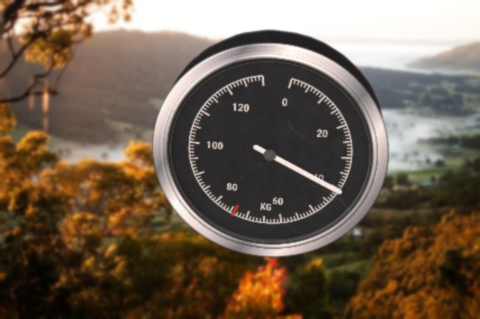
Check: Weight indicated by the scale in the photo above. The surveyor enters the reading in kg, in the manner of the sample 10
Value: 40
